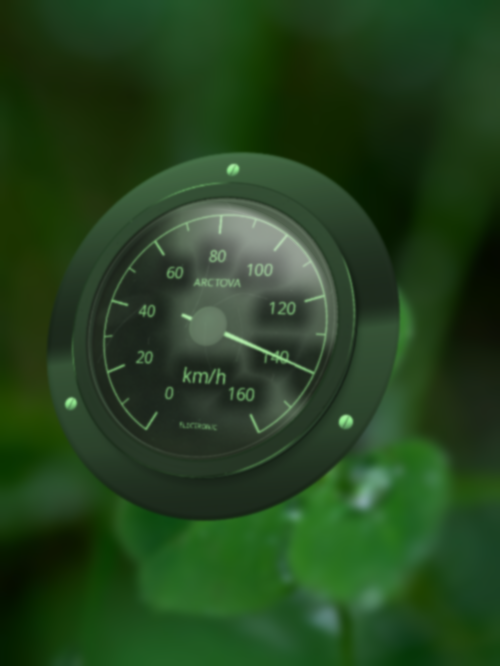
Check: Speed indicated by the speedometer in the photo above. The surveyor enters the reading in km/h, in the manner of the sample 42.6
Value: 140
